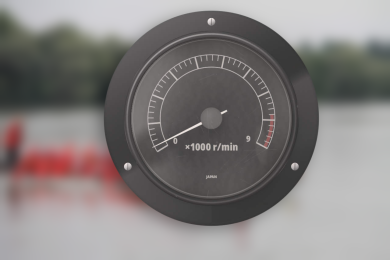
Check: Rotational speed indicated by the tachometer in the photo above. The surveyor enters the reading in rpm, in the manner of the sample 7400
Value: 200
